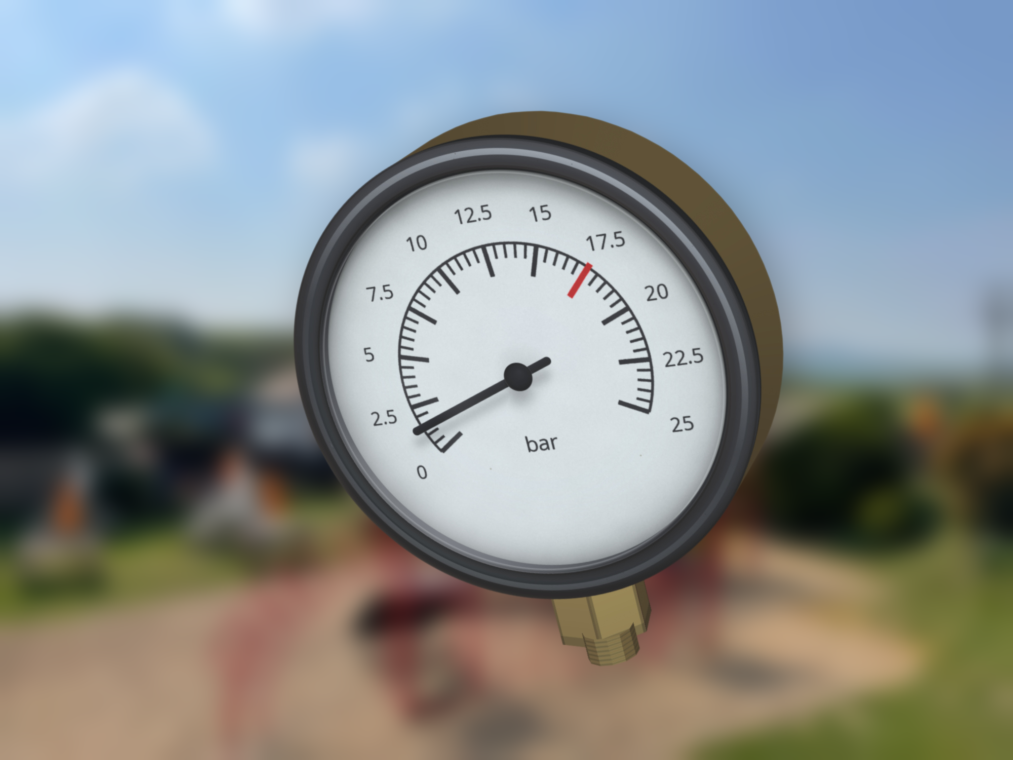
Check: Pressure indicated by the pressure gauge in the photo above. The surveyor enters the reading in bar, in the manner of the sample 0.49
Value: 1.5
